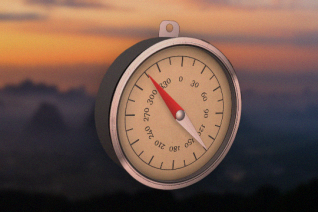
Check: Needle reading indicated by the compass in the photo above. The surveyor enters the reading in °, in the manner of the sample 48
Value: 315
